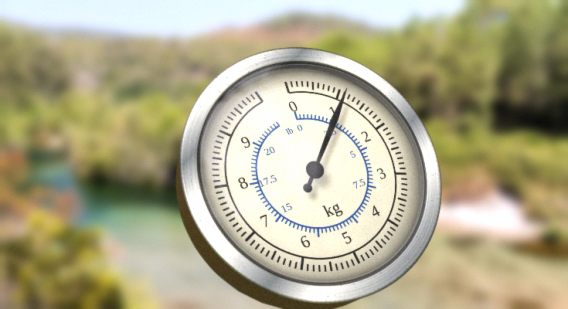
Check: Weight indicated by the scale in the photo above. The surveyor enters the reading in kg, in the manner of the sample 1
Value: 1.1
